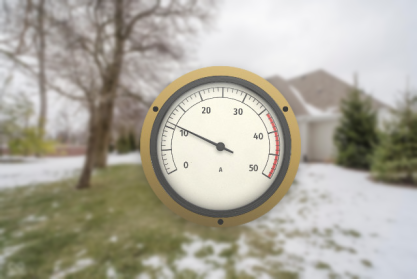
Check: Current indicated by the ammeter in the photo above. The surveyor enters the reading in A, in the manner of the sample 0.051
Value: 11
